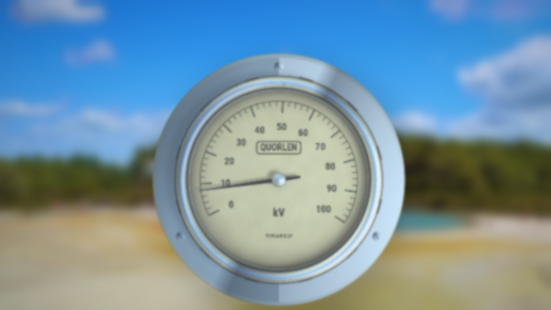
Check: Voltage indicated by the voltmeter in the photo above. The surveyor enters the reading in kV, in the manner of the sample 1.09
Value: 8
